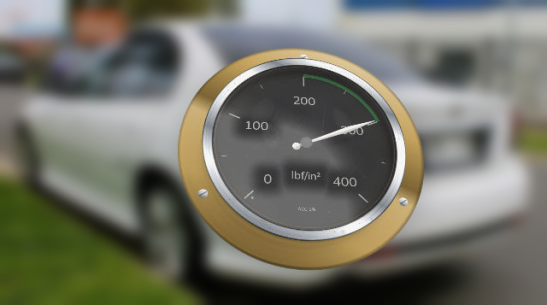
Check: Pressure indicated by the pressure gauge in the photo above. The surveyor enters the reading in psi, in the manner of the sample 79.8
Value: 300
